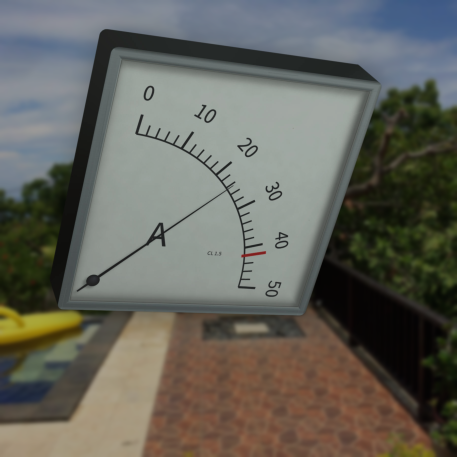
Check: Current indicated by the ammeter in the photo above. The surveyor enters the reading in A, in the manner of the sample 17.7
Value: 24
